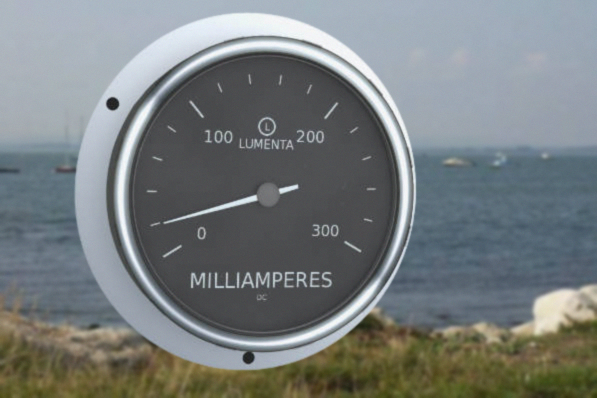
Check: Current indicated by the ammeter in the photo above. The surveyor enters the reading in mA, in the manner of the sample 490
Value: 20
